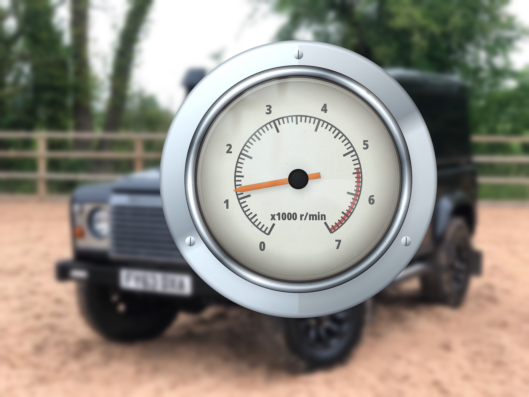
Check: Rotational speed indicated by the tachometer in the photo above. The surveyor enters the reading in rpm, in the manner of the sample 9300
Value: 1200
